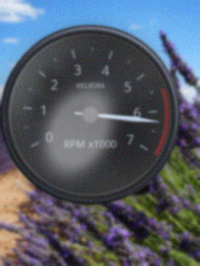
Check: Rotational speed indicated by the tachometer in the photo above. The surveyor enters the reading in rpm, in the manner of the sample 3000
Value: 6250
